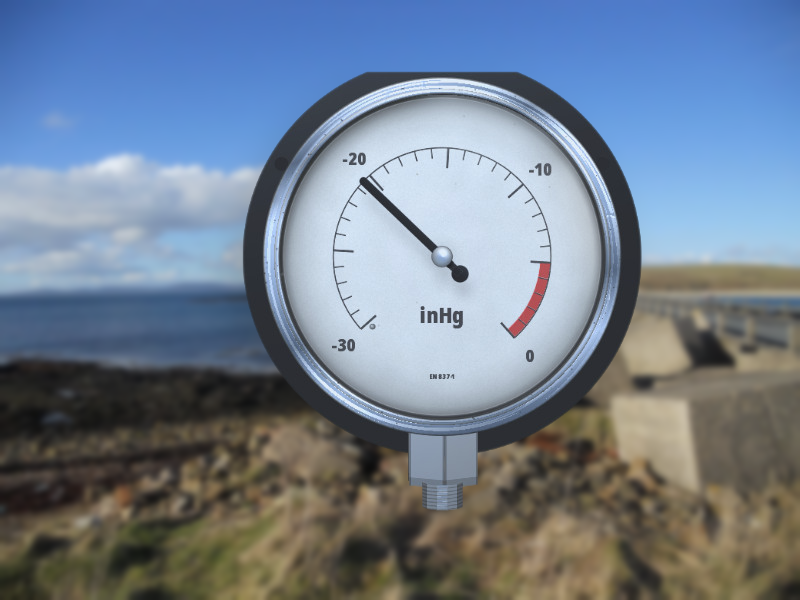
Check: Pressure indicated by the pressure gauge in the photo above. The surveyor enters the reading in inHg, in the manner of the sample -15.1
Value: -20.5
